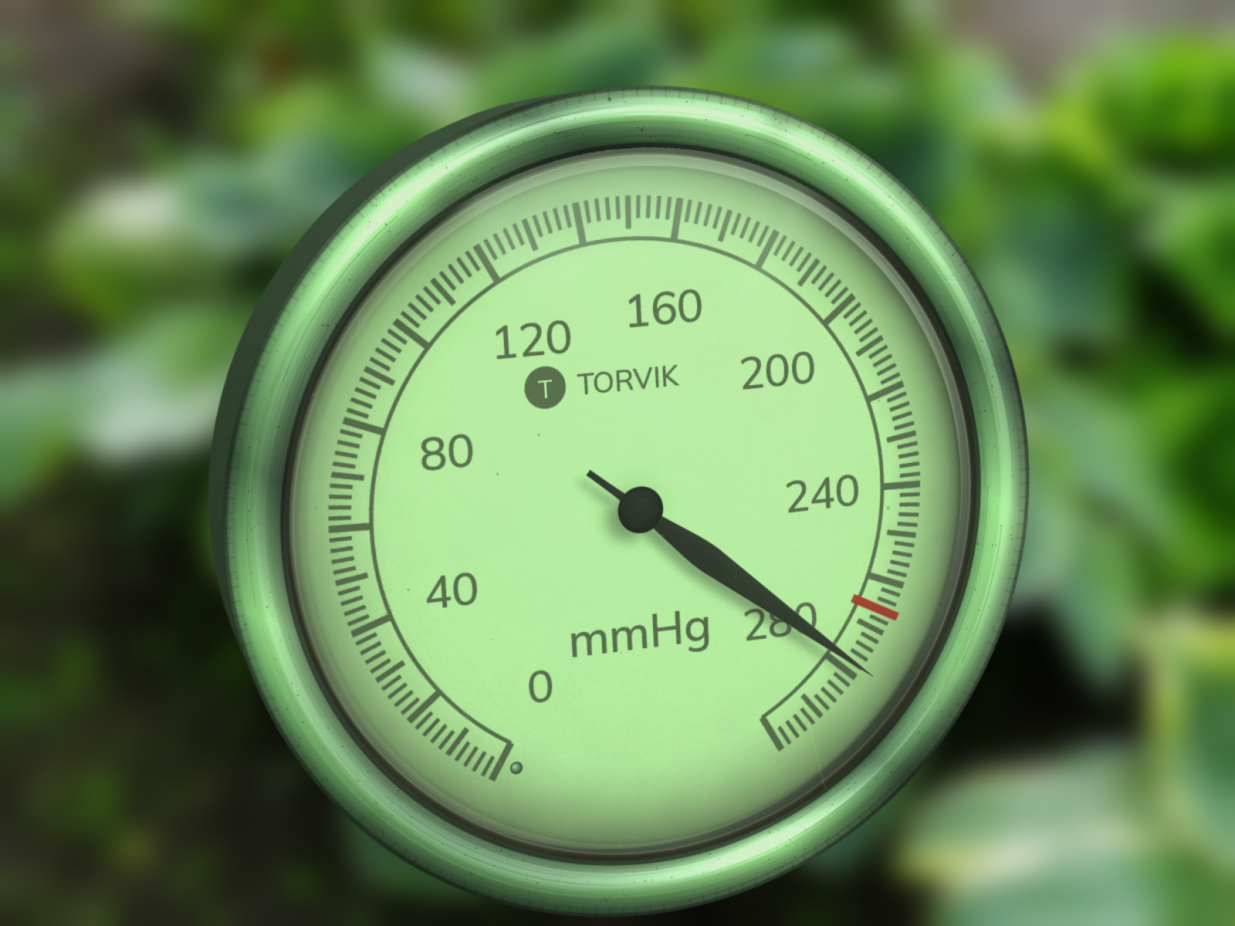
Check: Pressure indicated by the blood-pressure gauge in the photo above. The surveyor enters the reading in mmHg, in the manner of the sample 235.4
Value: 278
